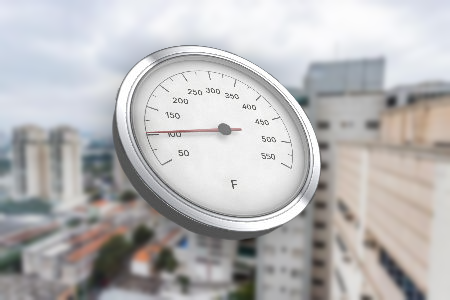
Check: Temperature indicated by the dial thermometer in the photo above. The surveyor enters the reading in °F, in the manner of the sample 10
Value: 100
